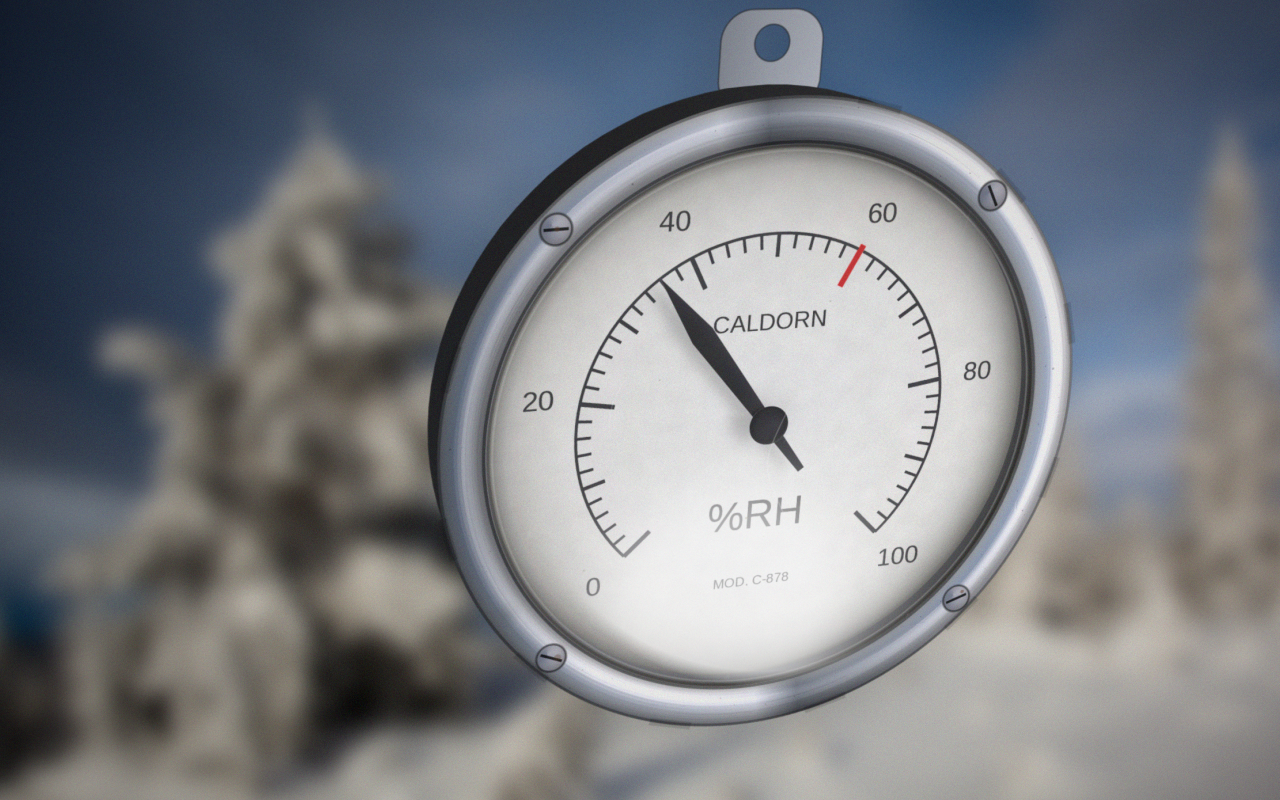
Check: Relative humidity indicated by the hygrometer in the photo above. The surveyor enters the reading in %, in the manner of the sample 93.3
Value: 36
